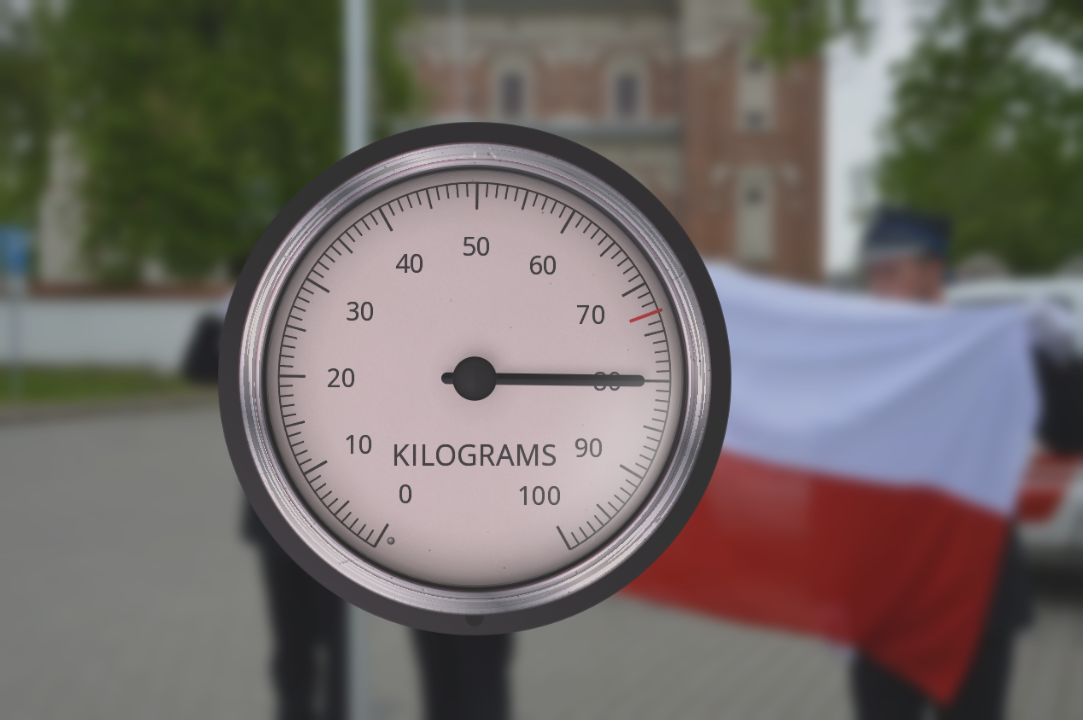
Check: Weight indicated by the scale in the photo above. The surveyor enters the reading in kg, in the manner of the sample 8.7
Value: 80
